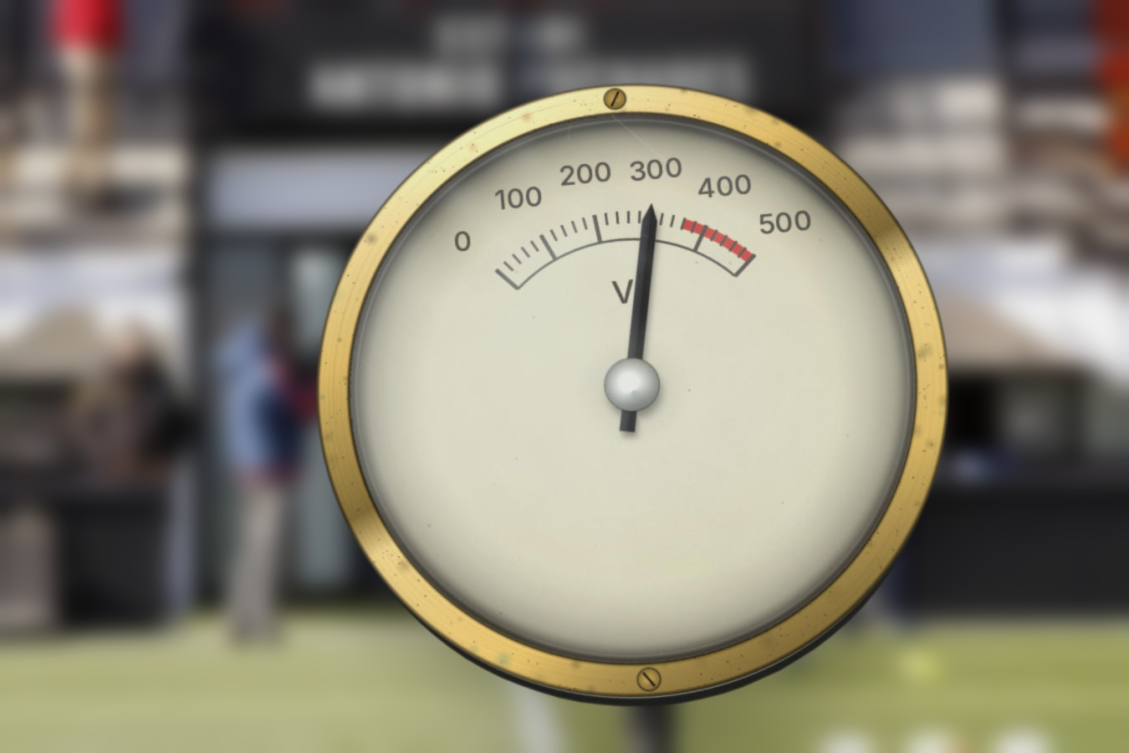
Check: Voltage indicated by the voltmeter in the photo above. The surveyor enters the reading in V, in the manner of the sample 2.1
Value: 300
